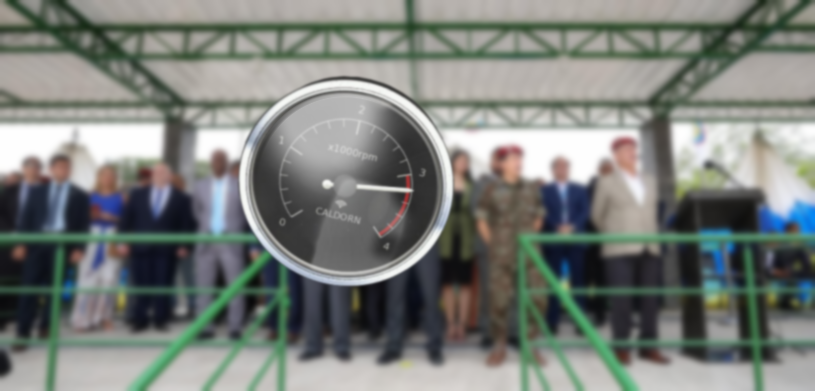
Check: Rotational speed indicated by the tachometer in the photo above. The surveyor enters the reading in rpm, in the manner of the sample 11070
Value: 3200
